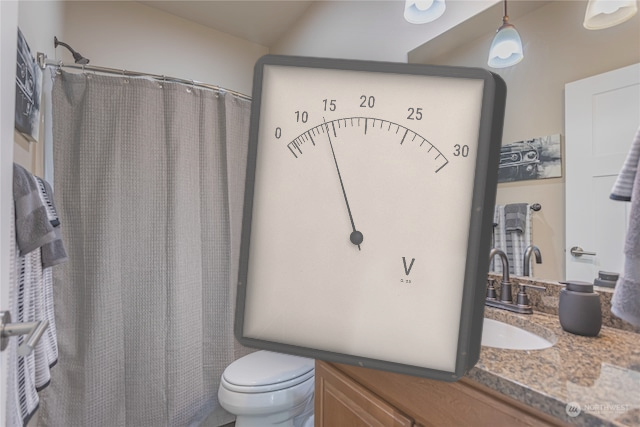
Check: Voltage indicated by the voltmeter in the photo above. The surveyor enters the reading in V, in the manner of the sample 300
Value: 14
